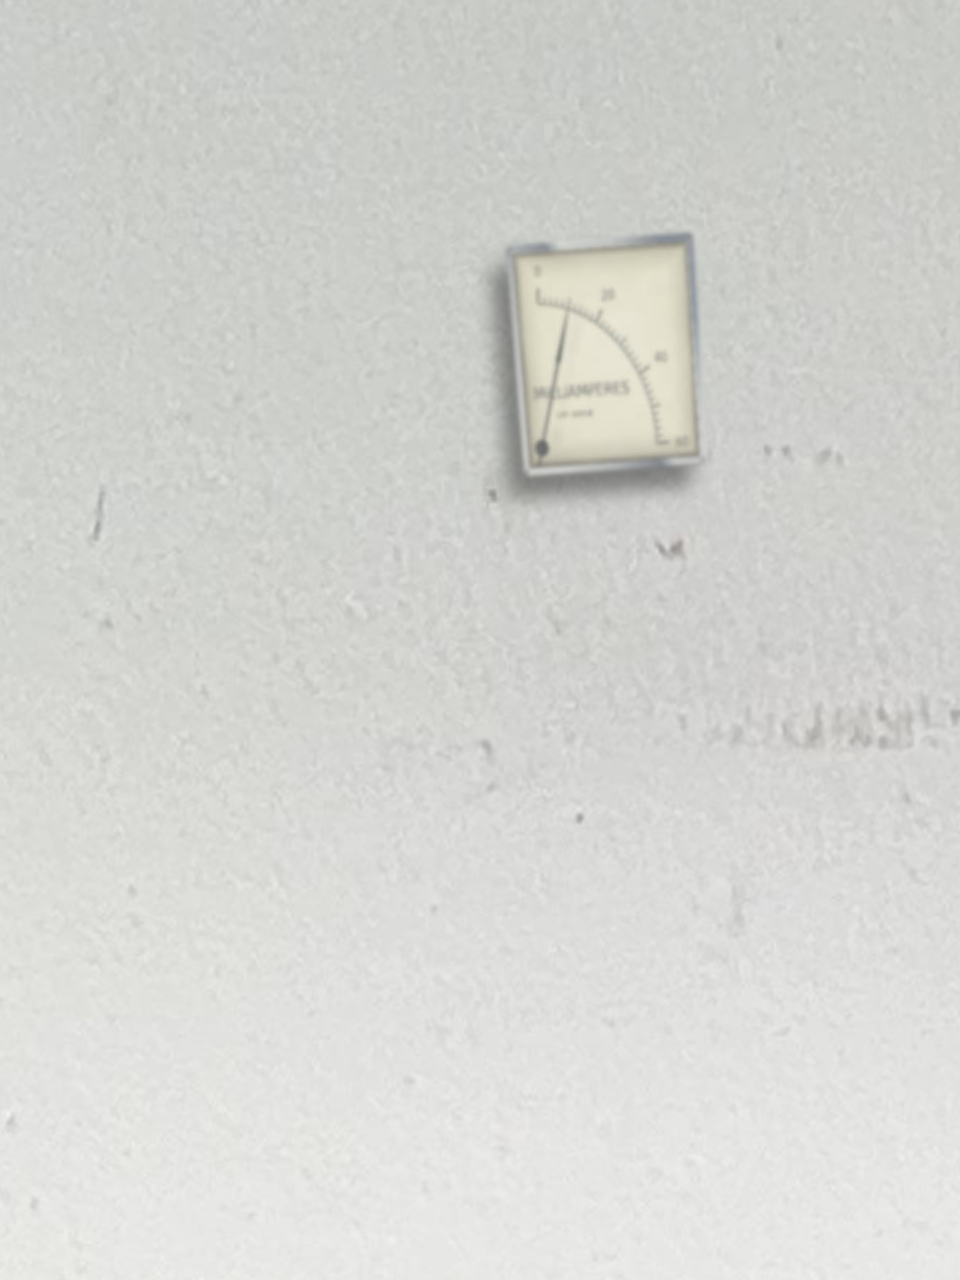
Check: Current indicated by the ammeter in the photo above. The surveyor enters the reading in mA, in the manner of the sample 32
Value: 10
